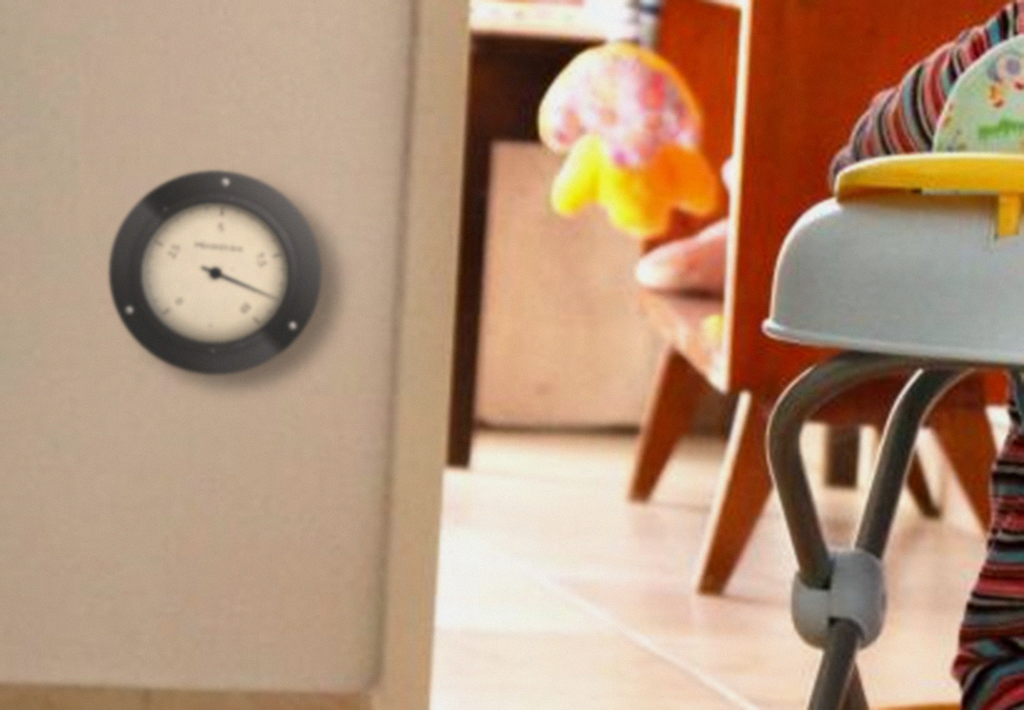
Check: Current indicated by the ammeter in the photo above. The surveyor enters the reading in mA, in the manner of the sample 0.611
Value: 9
